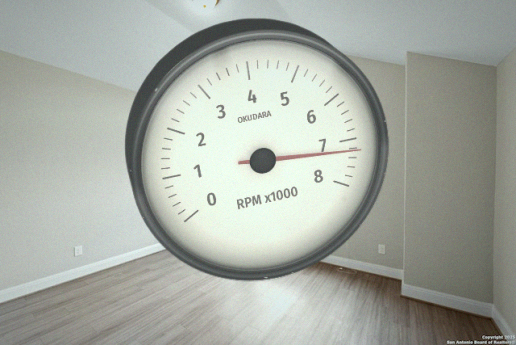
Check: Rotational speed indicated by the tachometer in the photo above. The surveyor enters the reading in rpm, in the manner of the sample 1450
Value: 7200
